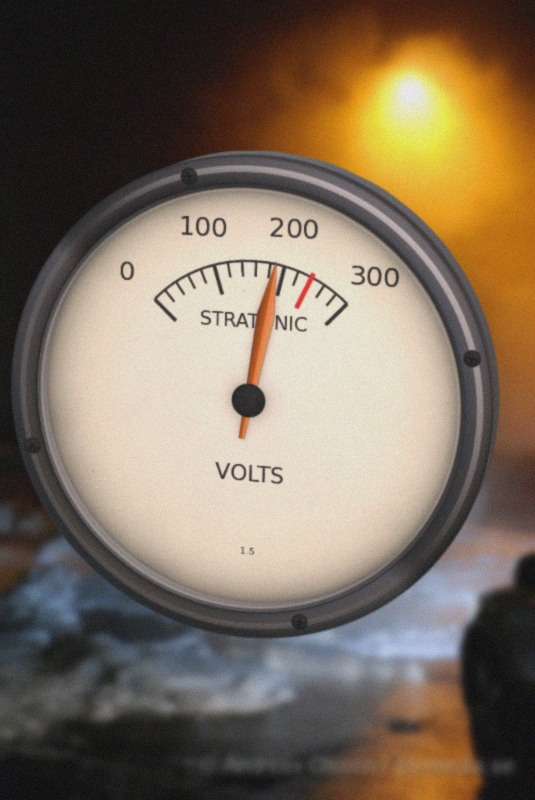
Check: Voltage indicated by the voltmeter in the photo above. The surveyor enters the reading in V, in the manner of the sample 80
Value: 190
